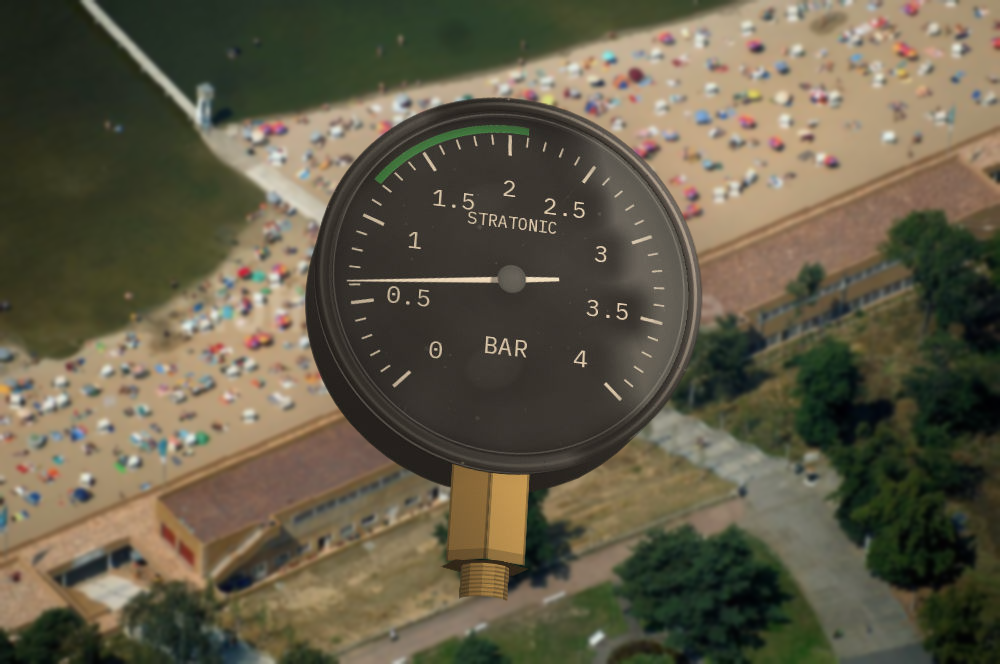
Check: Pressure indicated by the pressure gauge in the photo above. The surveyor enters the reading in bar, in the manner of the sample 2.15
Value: 0.6
